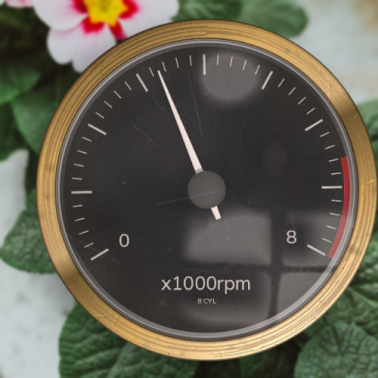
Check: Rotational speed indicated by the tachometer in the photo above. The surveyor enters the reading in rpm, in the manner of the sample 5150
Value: 3300
